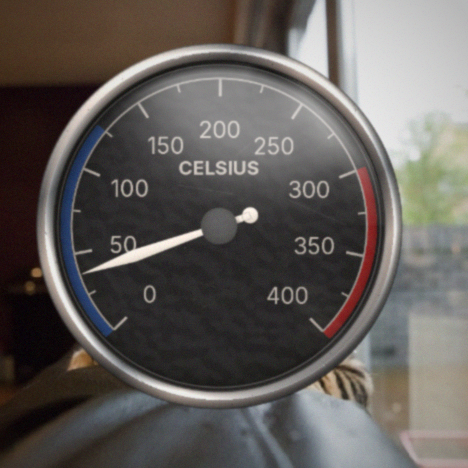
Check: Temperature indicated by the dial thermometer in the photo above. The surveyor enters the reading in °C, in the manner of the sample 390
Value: 37.5
